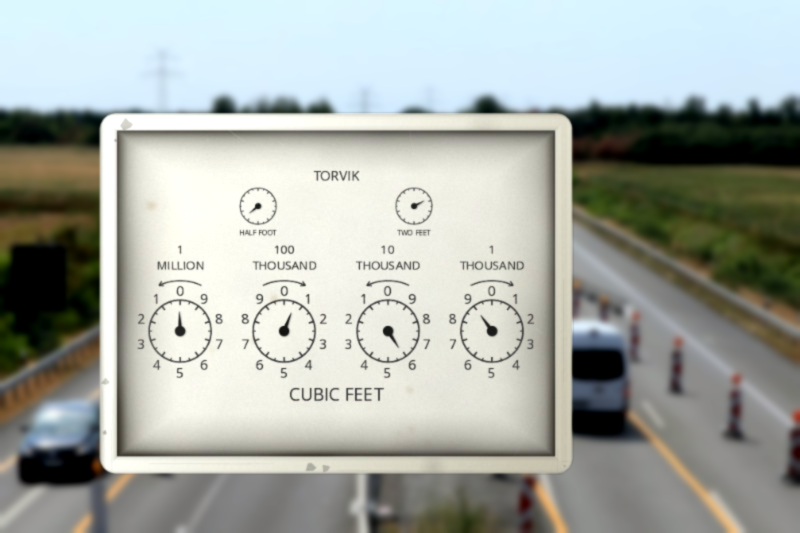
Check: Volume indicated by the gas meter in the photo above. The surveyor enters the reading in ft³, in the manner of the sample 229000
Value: 5900
